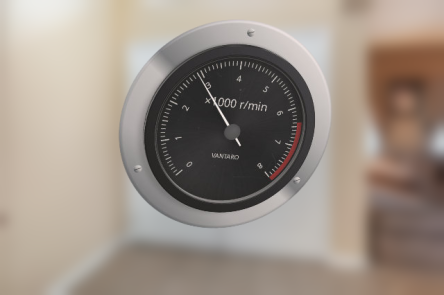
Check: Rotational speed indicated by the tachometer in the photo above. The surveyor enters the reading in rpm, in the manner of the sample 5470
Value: 2900
